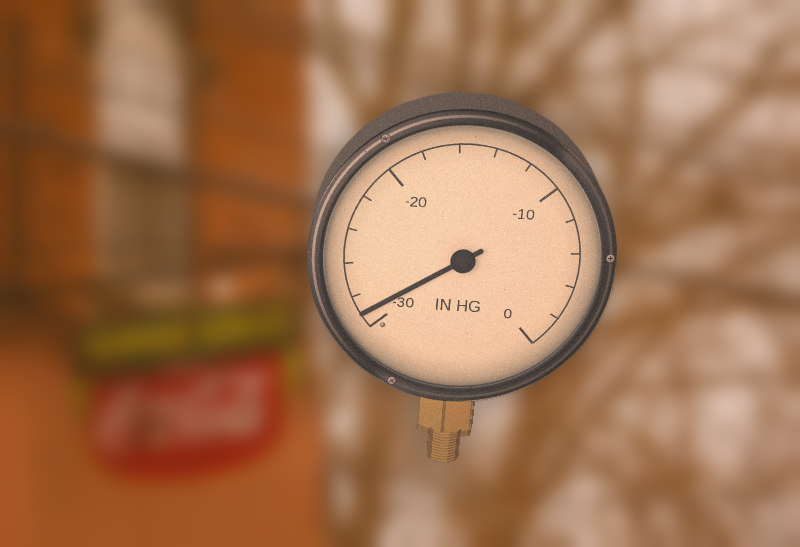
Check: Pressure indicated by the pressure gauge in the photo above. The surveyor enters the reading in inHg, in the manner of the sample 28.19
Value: -29
